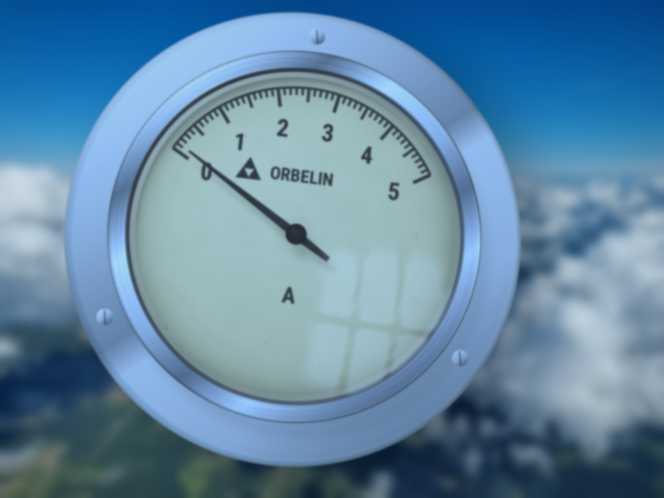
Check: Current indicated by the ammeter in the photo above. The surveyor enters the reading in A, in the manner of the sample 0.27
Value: 0.1
